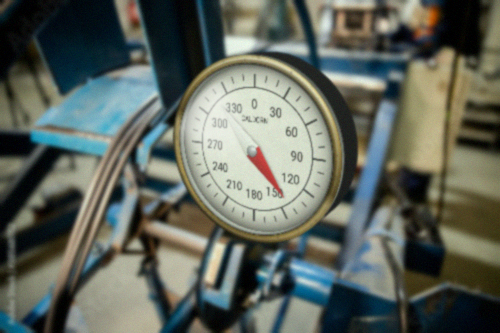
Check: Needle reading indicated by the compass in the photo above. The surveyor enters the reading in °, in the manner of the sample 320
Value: 140
